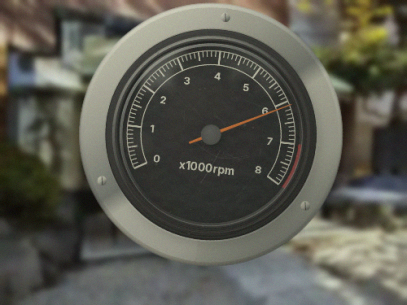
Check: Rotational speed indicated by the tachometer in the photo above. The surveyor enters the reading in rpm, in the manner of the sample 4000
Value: 6100
